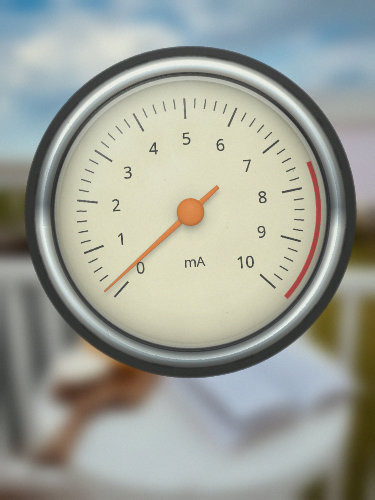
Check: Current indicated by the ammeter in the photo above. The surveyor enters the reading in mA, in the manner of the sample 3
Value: 0.2
